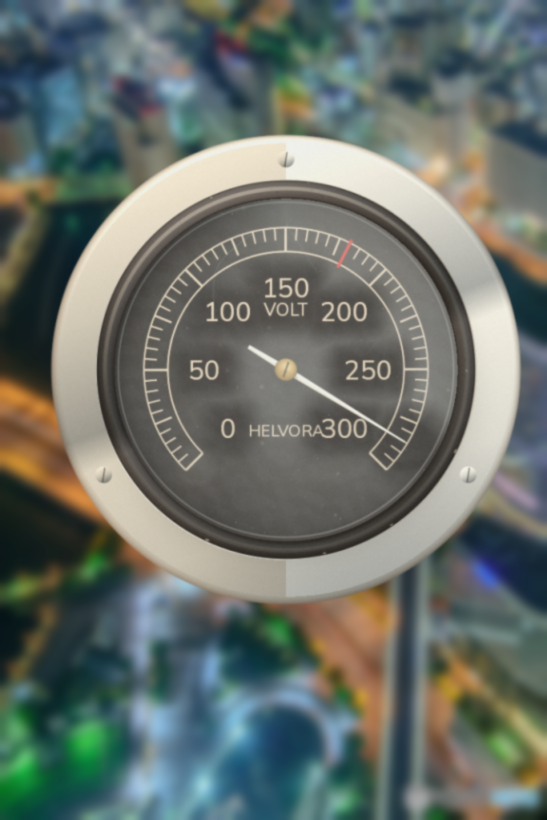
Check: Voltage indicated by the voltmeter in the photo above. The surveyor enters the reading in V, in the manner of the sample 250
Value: 285
